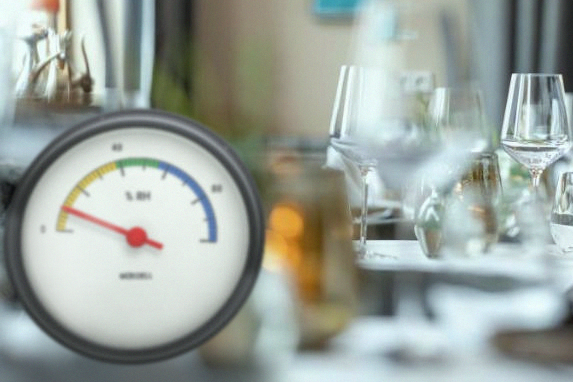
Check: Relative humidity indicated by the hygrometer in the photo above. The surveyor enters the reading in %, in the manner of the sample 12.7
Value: 10
